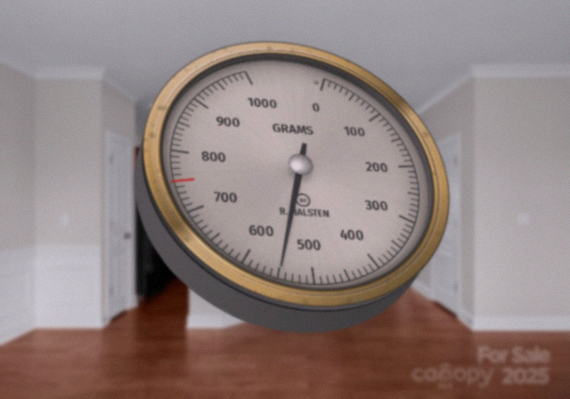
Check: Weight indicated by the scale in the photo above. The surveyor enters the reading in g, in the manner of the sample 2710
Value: 550
